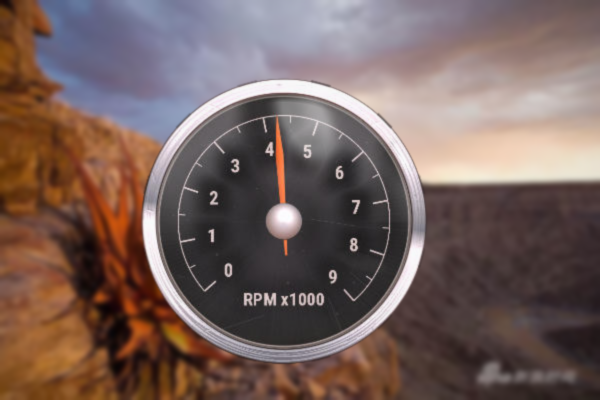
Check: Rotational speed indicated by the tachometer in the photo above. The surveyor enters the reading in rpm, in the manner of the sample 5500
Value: 4250
